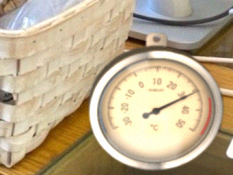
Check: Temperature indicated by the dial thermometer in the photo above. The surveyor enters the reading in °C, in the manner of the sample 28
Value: 30
